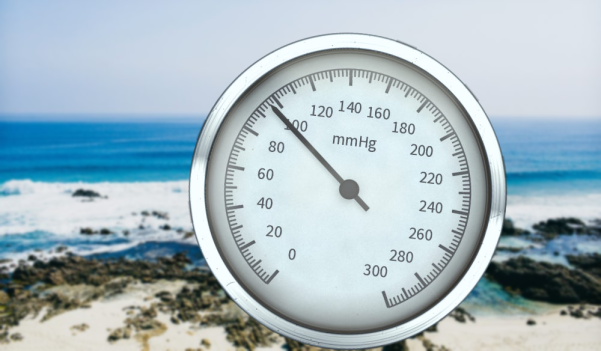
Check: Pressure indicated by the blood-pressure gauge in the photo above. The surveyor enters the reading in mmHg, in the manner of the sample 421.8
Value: 96
